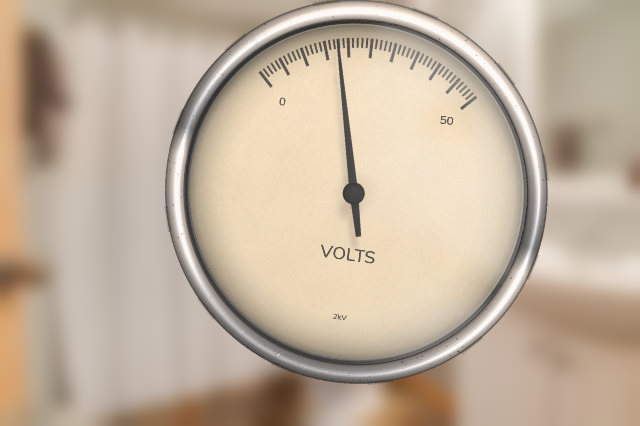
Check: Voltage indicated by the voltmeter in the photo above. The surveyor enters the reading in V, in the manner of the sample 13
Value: 18
